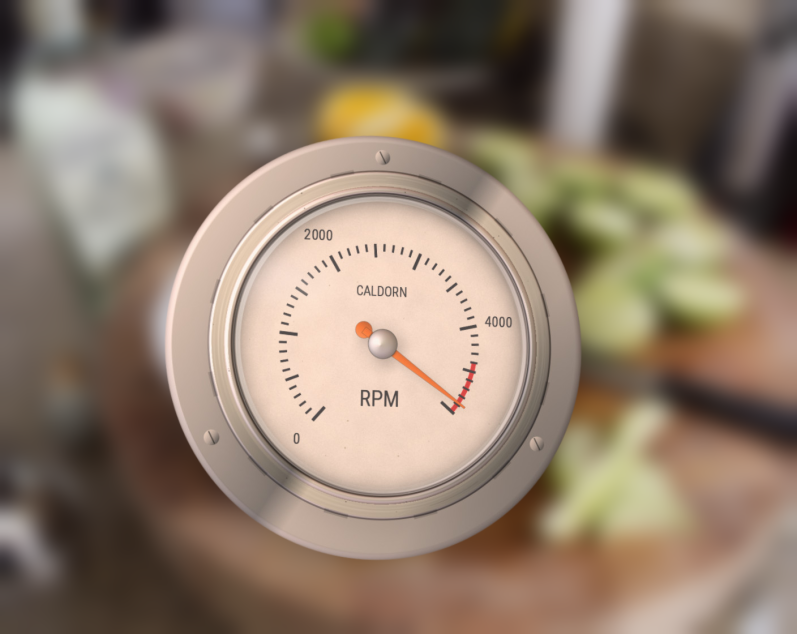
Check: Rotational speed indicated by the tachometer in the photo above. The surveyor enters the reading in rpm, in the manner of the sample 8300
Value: 4900
